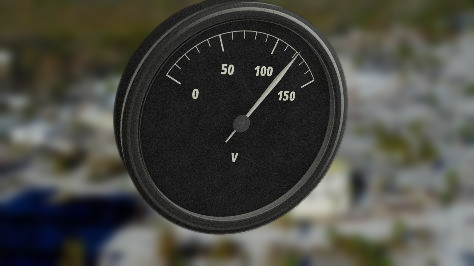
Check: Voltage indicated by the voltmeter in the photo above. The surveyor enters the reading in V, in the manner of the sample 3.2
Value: 120
